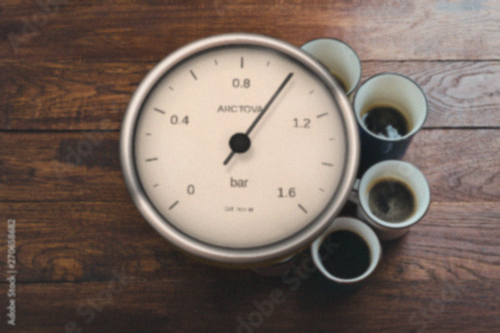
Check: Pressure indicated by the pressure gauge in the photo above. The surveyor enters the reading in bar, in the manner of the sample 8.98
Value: 1
